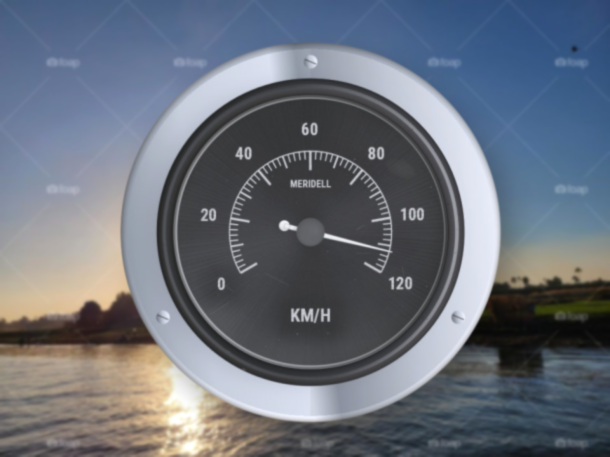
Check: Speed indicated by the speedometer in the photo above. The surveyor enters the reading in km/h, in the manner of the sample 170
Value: 112
